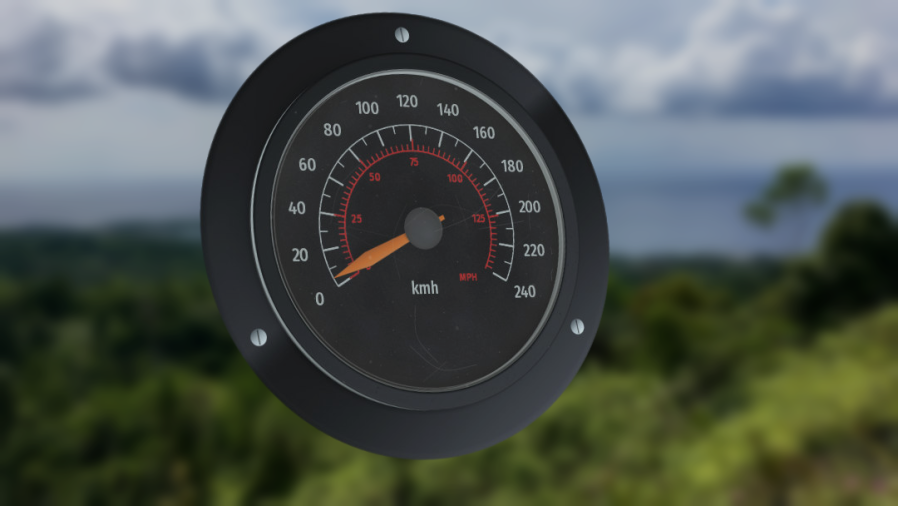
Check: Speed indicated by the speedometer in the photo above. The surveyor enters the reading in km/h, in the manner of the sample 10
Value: 5
